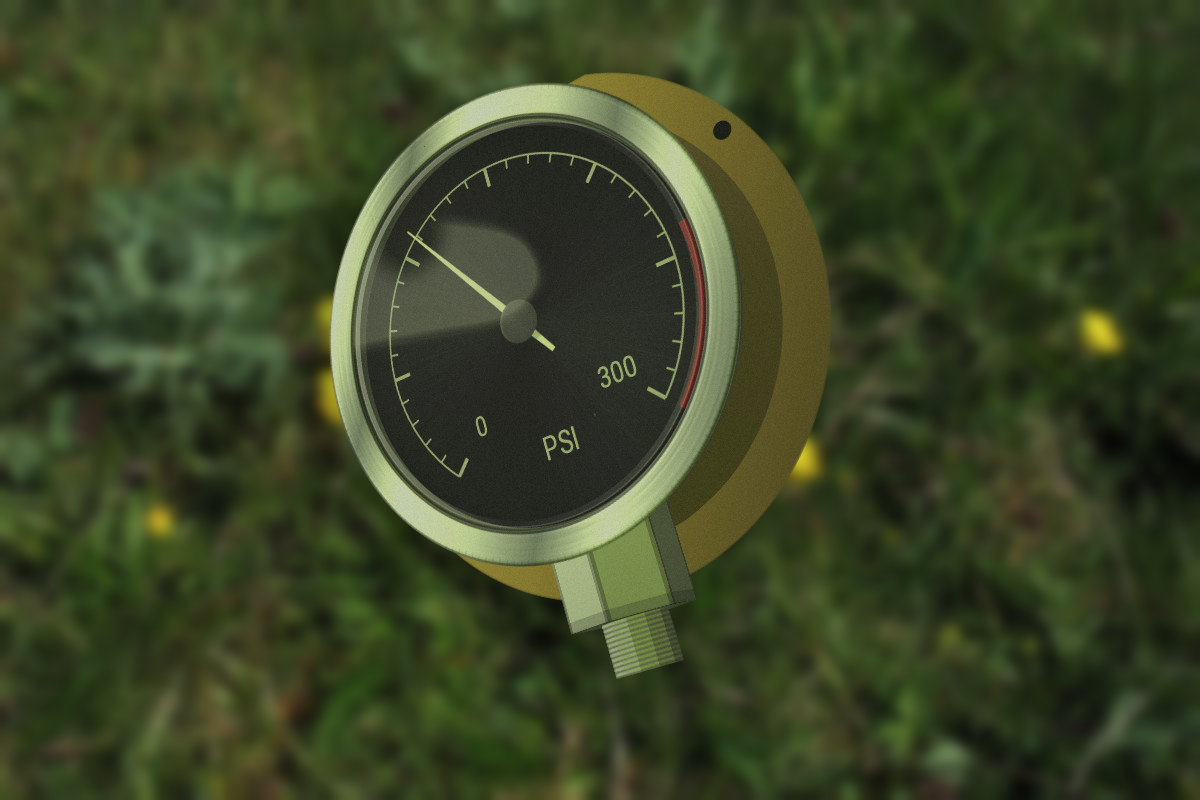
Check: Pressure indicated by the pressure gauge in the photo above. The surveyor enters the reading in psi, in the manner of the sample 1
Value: 110
